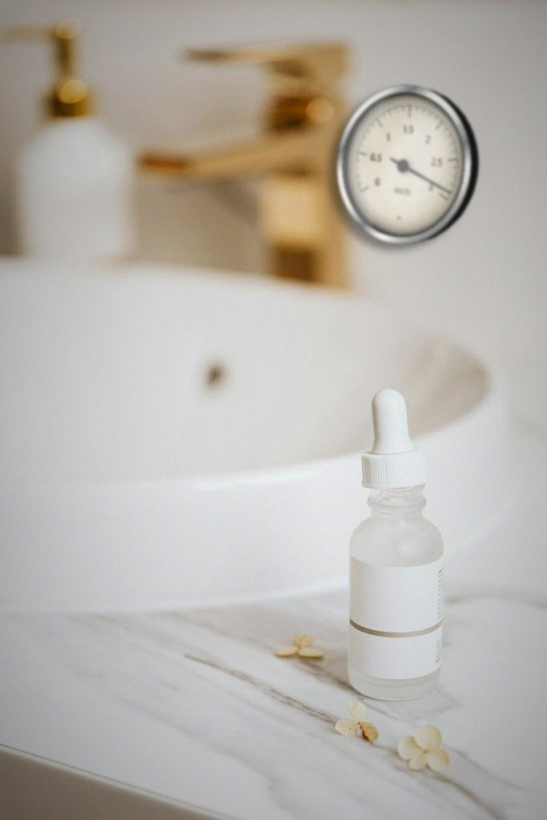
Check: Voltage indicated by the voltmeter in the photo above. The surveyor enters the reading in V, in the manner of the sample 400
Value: 2.9
